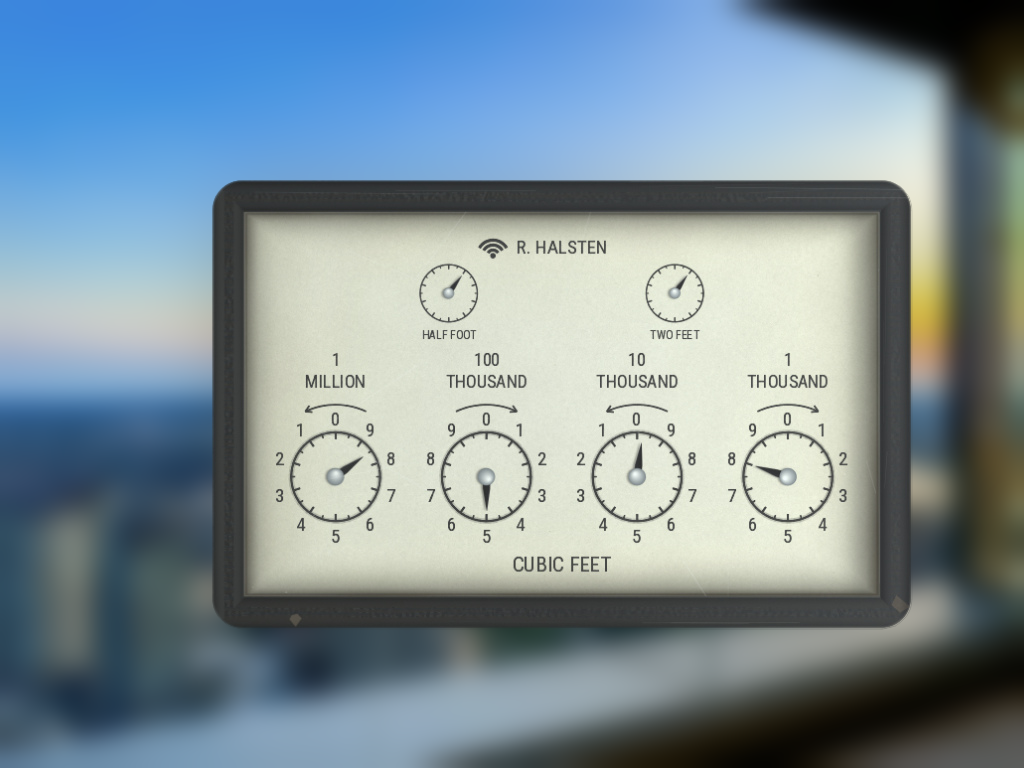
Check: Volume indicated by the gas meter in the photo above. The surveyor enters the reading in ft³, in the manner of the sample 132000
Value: 849800
